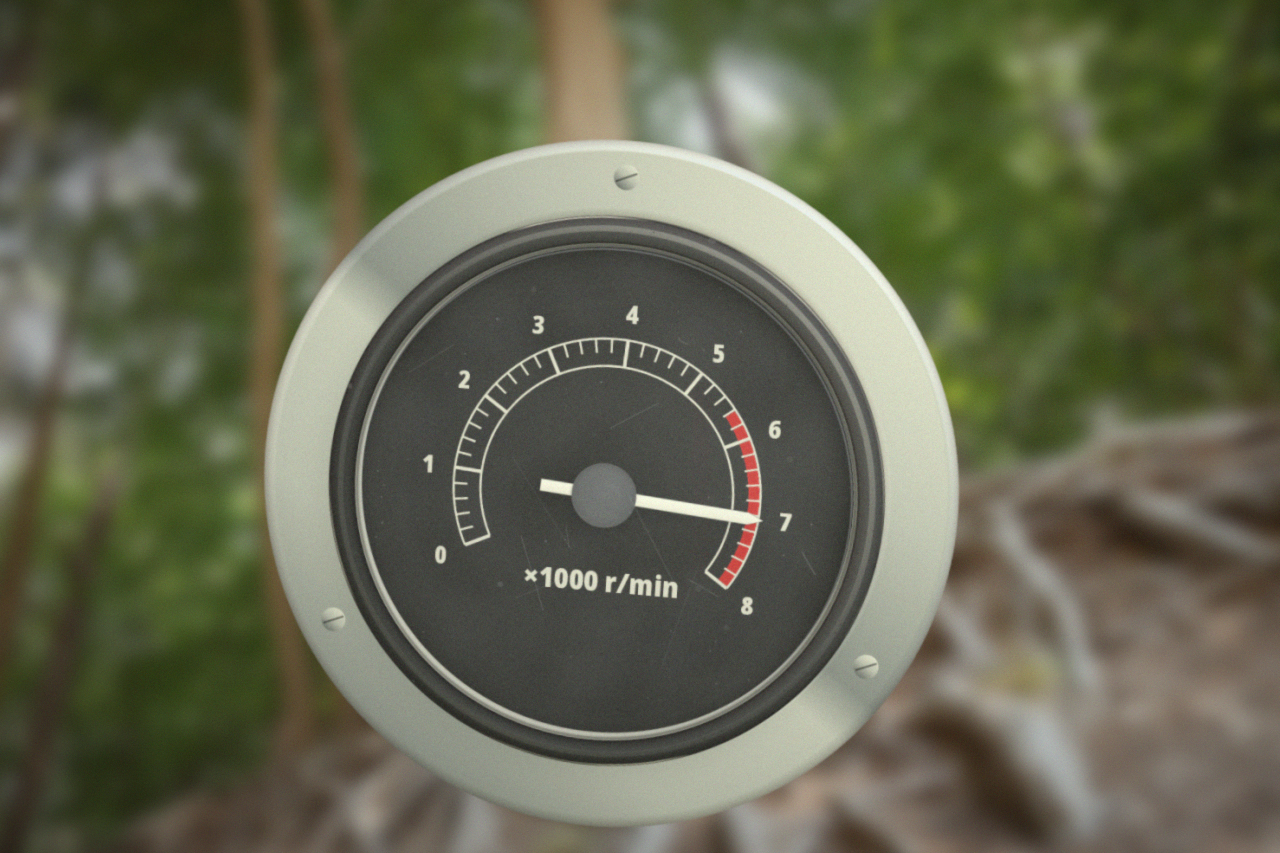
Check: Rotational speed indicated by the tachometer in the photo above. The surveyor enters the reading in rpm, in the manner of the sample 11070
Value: 7000
